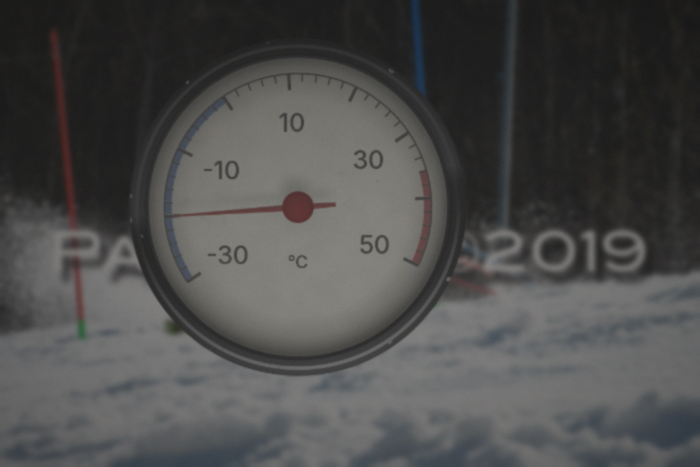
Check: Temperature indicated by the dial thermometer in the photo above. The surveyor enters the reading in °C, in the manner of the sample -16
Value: -20
